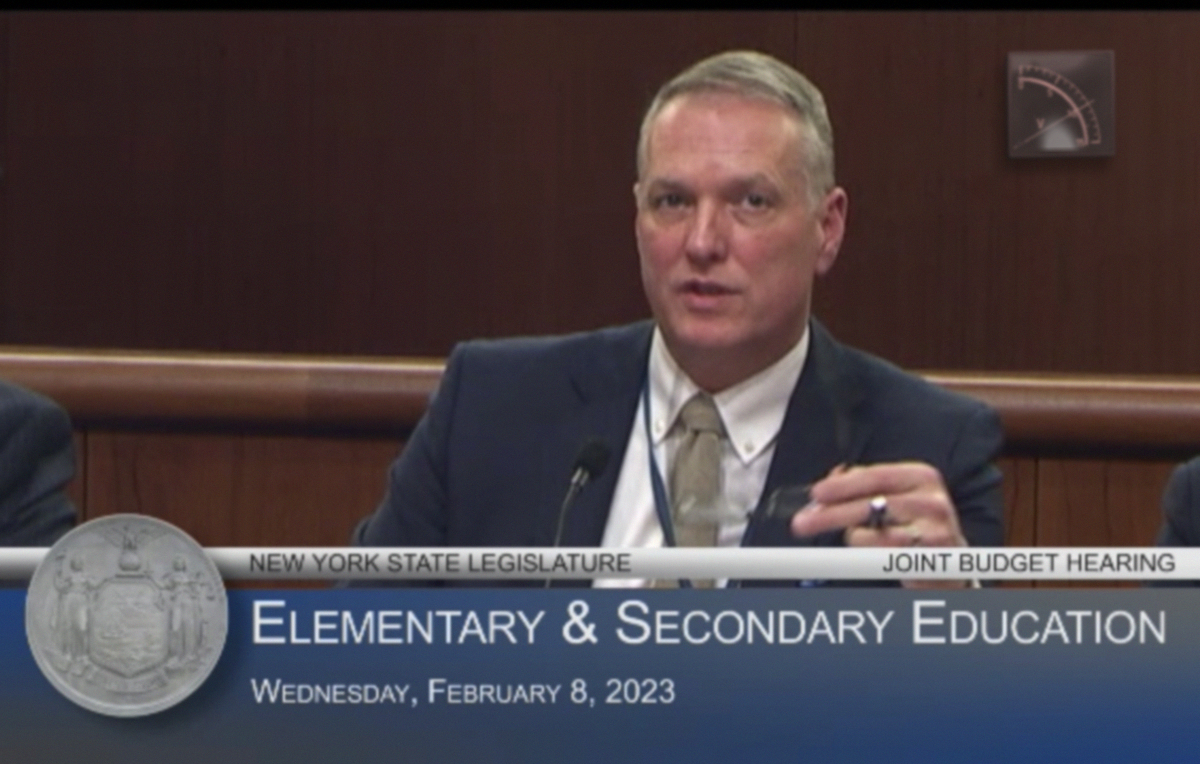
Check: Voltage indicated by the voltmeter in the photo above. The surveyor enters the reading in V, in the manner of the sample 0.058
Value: 10
